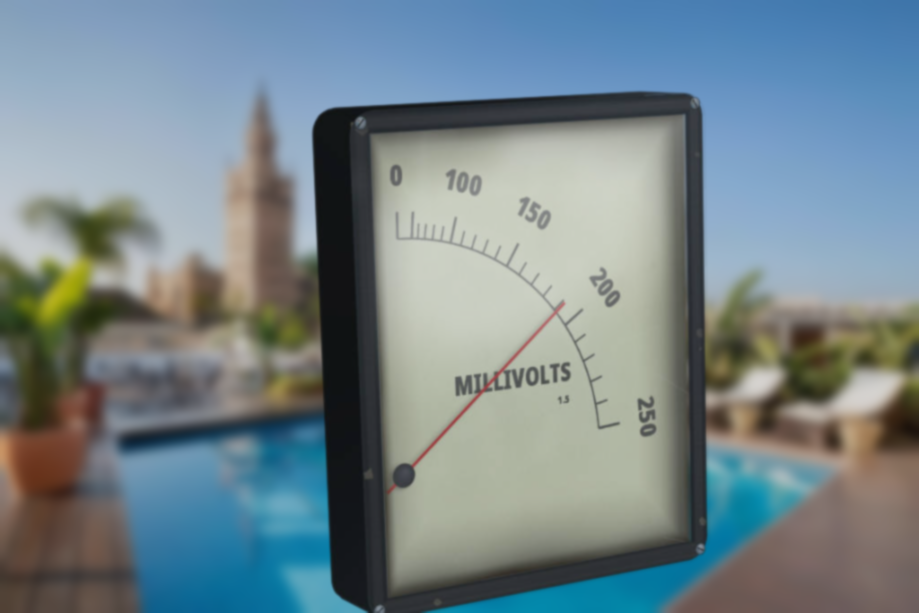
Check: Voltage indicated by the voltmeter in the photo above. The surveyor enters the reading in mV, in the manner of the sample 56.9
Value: 190
